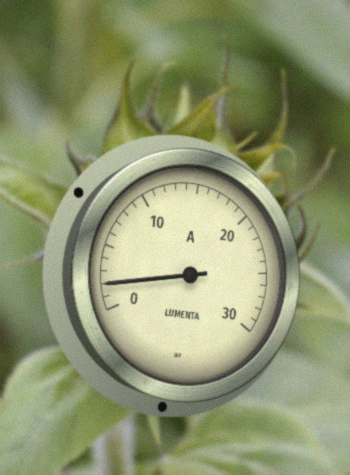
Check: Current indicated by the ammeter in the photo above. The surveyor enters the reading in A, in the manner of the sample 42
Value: 2
